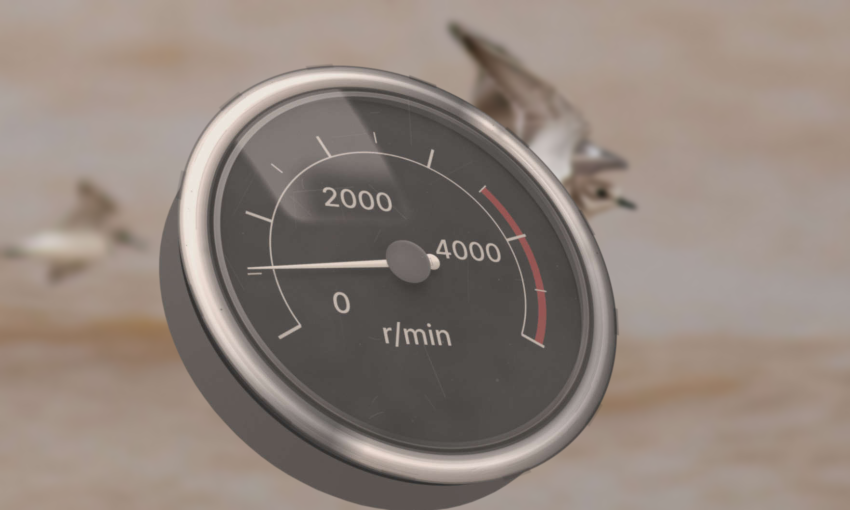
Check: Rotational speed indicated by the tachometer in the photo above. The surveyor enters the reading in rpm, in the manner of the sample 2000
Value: 500
